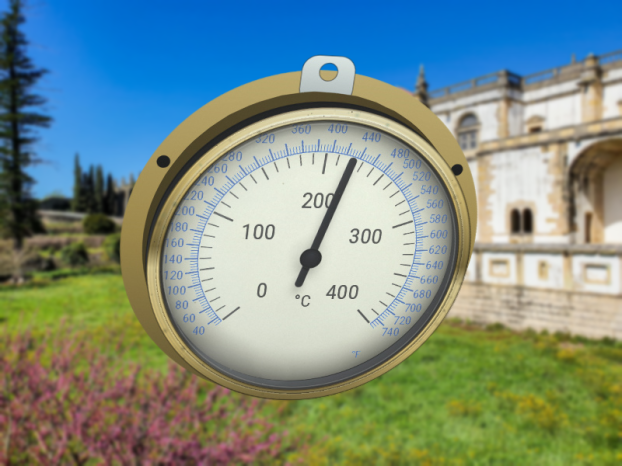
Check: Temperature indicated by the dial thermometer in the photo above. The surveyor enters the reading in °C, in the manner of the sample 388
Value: 220
